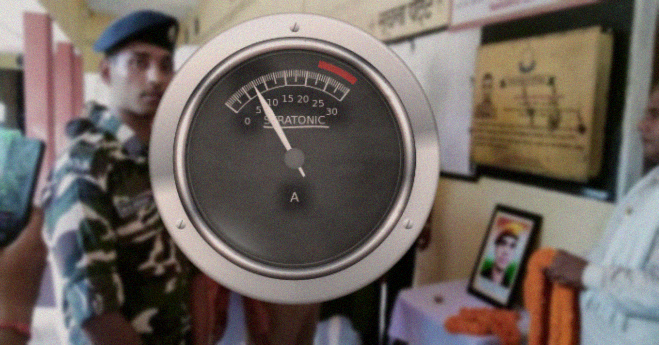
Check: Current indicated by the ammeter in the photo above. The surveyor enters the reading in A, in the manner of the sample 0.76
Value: 7.5
